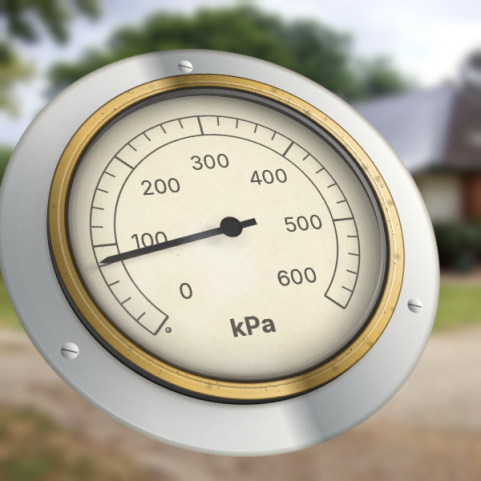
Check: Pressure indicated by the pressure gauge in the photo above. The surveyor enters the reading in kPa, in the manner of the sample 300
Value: 80
